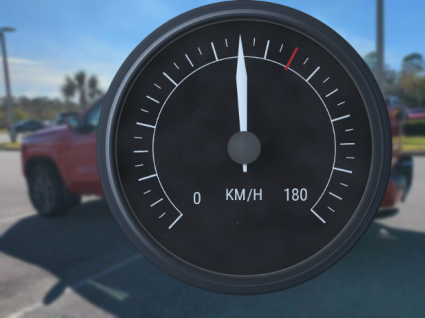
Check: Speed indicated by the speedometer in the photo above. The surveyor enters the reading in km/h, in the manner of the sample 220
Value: 90
